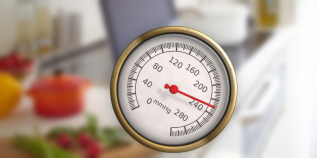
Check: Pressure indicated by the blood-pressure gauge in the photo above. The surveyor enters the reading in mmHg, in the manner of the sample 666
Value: 230
